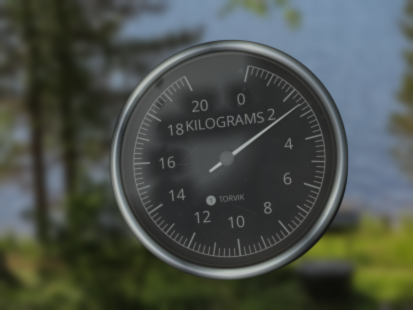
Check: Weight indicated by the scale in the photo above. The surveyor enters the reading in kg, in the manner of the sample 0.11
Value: 2.6
